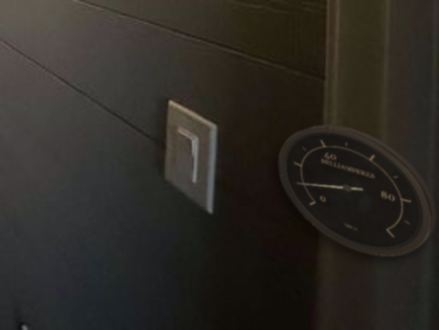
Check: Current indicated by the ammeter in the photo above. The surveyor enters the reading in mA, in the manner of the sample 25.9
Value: 10
